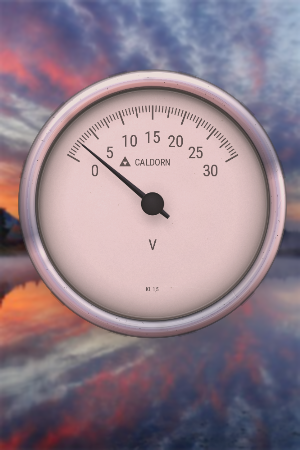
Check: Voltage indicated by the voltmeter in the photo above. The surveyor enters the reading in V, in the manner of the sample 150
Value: 2.5
